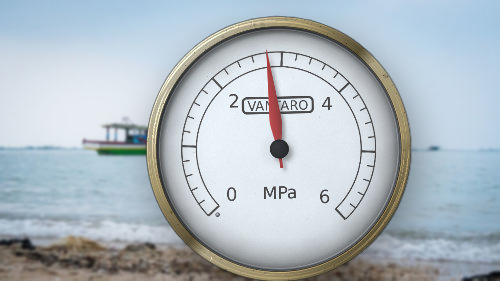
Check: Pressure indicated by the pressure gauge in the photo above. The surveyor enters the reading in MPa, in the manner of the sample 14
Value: 2.8
